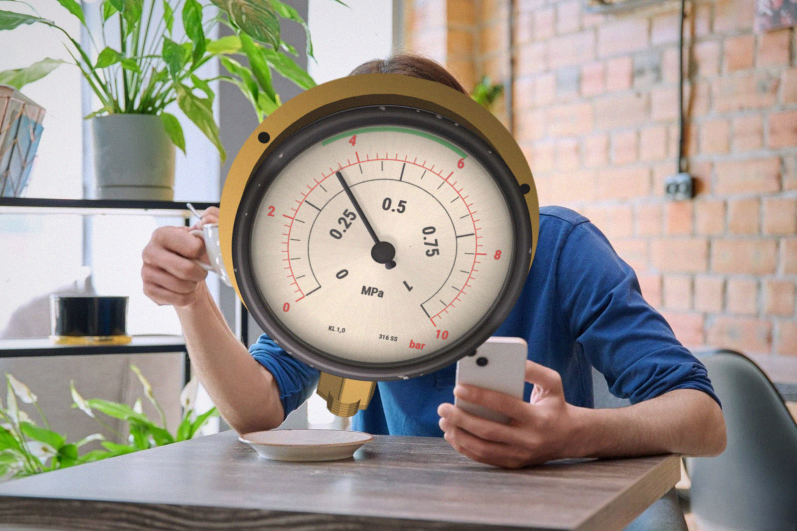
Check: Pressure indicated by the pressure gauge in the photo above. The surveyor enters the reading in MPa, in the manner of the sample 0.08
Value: 0.35
